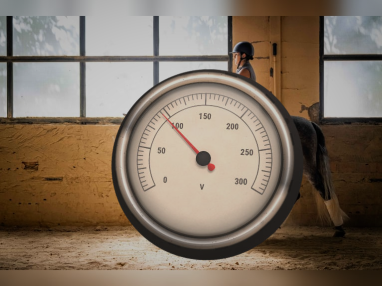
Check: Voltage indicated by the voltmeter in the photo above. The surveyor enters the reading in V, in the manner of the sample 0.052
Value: 95
